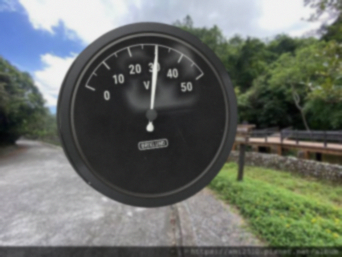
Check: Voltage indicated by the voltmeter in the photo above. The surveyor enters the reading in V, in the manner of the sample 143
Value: 30
